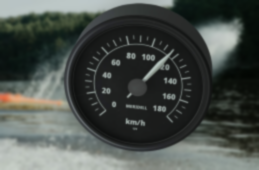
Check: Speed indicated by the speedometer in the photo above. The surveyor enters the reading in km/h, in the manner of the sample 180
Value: 115
